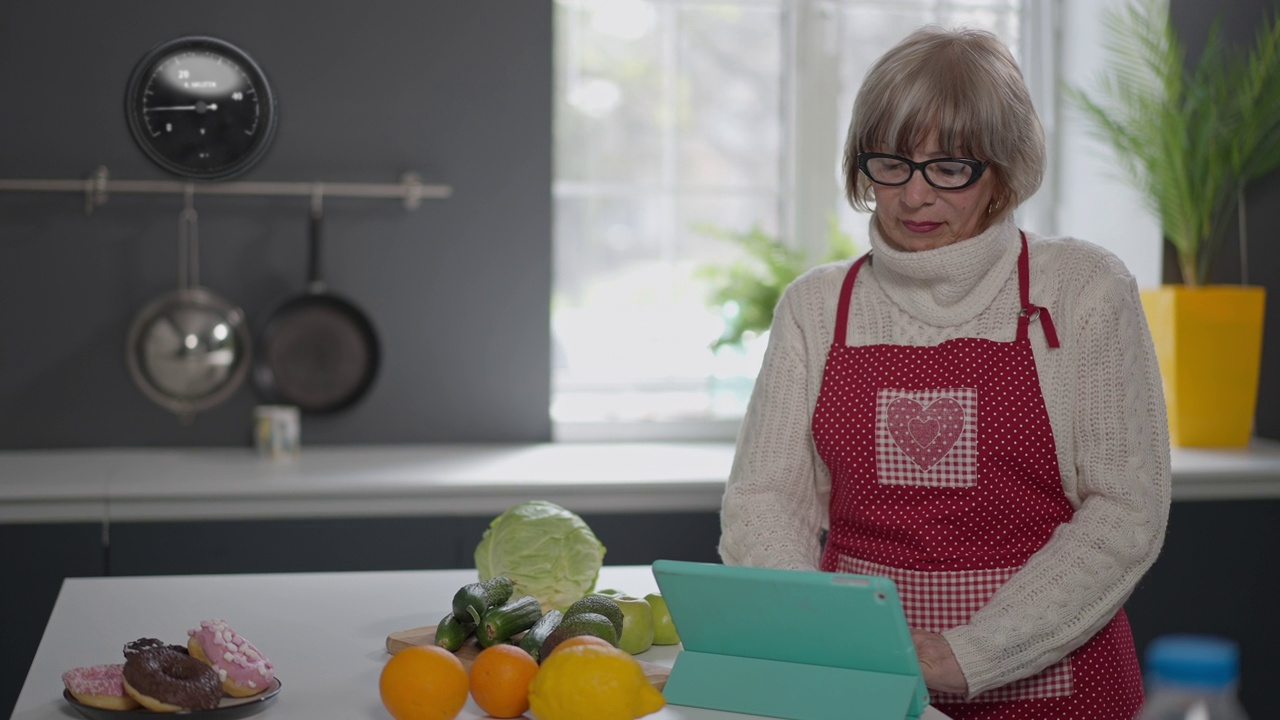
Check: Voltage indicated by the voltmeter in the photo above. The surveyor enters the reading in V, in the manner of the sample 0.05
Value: 6
